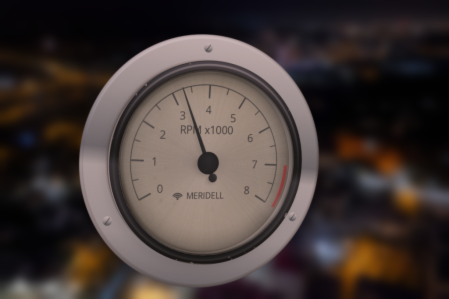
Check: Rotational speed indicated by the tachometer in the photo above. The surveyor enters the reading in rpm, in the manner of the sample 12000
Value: 3250
